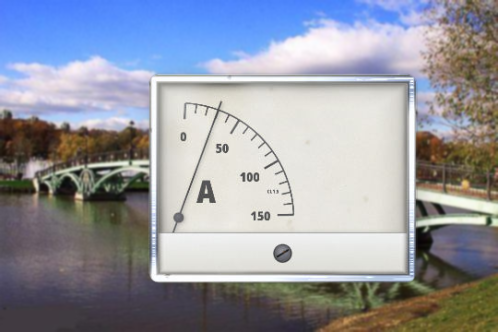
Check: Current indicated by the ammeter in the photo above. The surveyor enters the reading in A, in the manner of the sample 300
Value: 30
